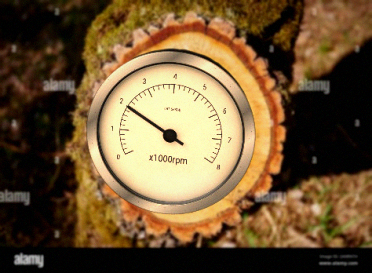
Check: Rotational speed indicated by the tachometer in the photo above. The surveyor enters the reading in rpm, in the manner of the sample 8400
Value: 2000
